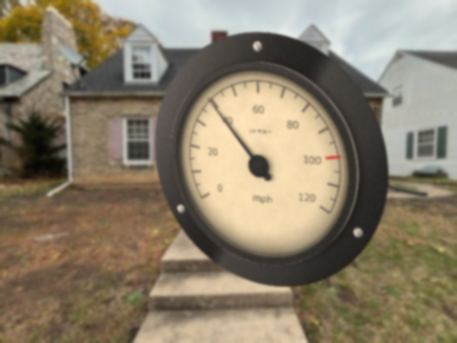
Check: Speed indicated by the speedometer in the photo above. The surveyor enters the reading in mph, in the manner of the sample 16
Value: 40
